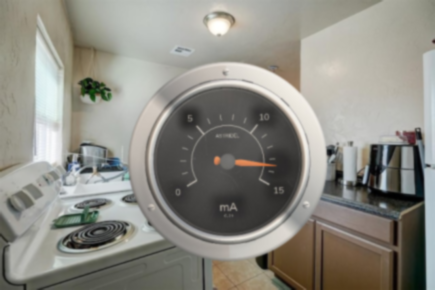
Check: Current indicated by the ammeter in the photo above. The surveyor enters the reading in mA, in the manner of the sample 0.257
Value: 13.5
